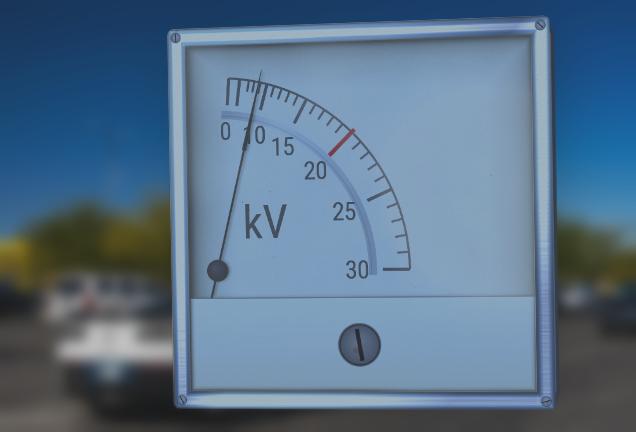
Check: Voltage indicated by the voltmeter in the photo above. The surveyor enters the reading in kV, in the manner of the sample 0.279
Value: 9
